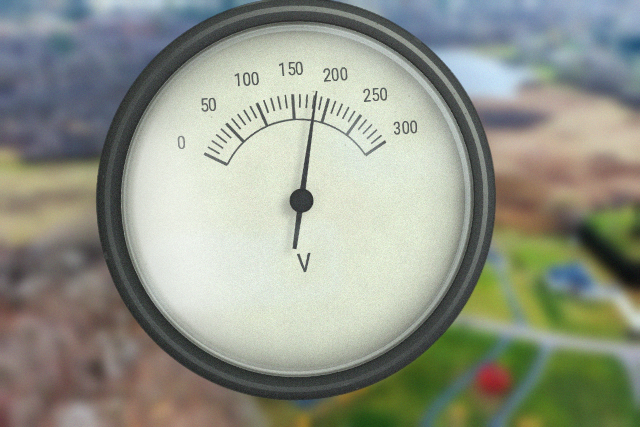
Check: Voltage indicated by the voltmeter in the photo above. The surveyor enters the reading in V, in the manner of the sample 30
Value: 180
